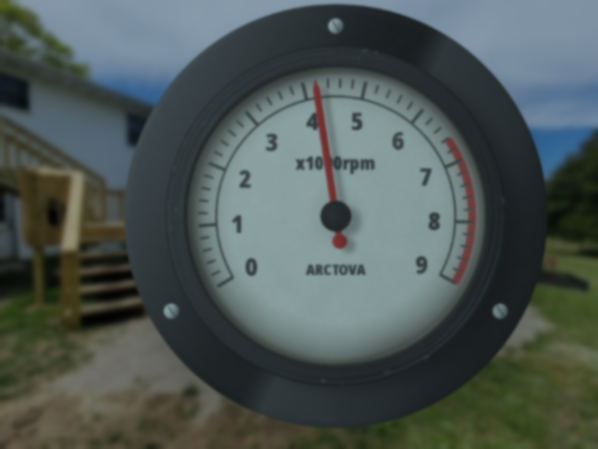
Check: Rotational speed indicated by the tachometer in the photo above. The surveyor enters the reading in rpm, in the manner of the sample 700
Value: 4200
